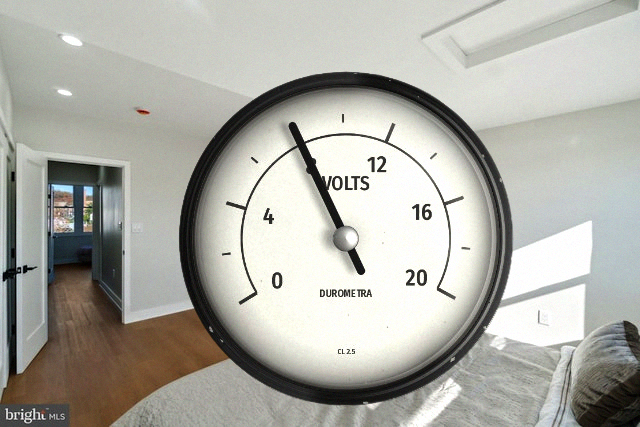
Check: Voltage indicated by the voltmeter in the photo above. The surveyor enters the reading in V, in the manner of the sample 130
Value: 8
